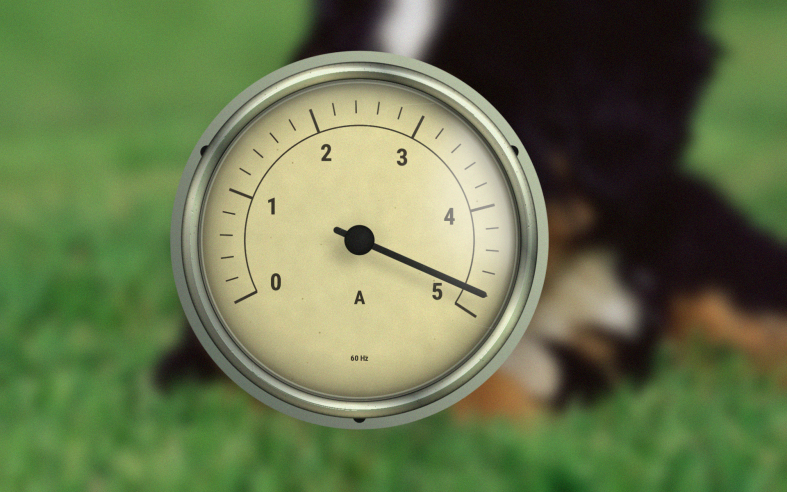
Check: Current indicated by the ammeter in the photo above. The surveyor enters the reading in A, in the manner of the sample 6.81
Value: 4.8
